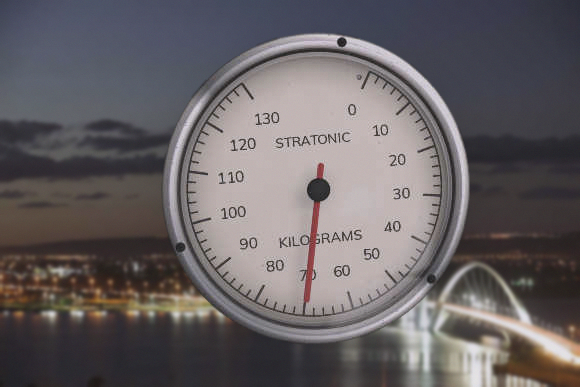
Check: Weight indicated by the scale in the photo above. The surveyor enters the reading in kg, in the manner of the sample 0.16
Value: 70
